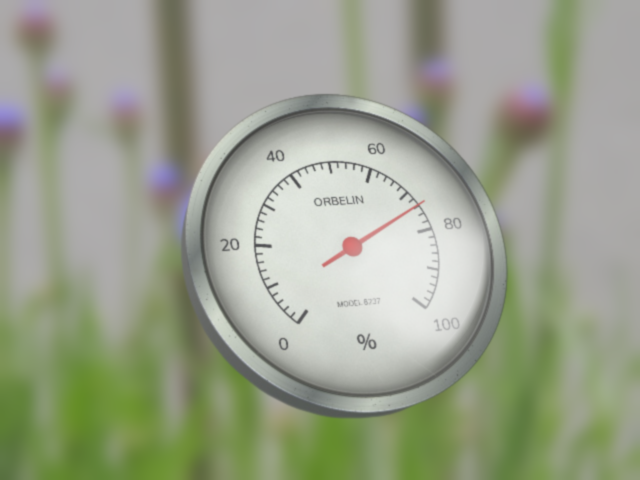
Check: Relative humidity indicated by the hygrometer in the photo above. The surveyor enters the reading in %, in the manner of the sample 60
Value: 74
